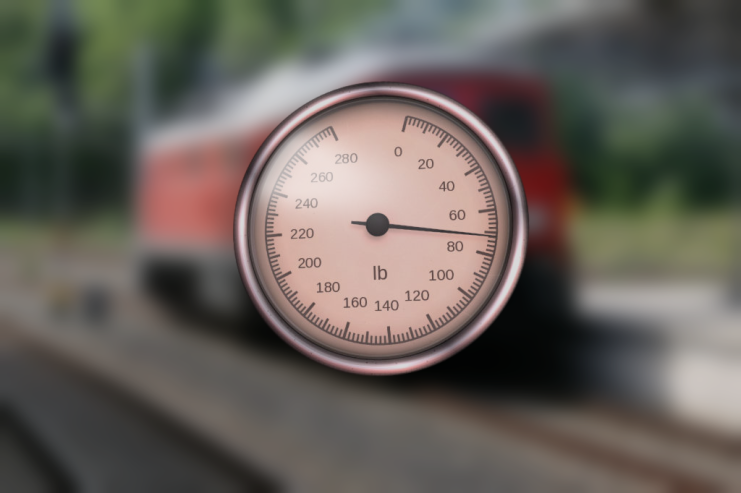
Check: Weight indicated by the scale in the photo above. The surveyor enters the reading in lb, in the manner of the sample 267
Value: 72
